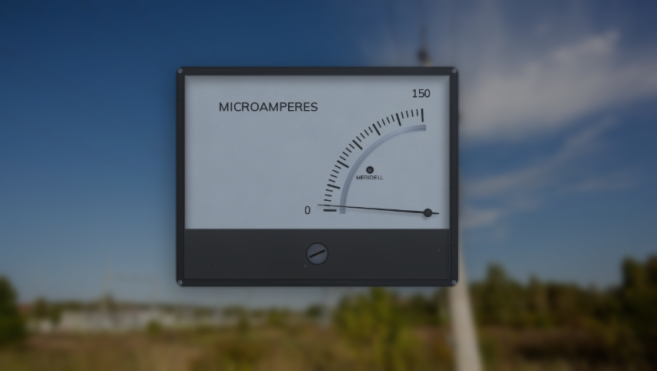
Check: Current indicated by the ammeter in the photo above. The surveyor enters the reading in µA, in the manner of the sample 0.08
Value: 5
